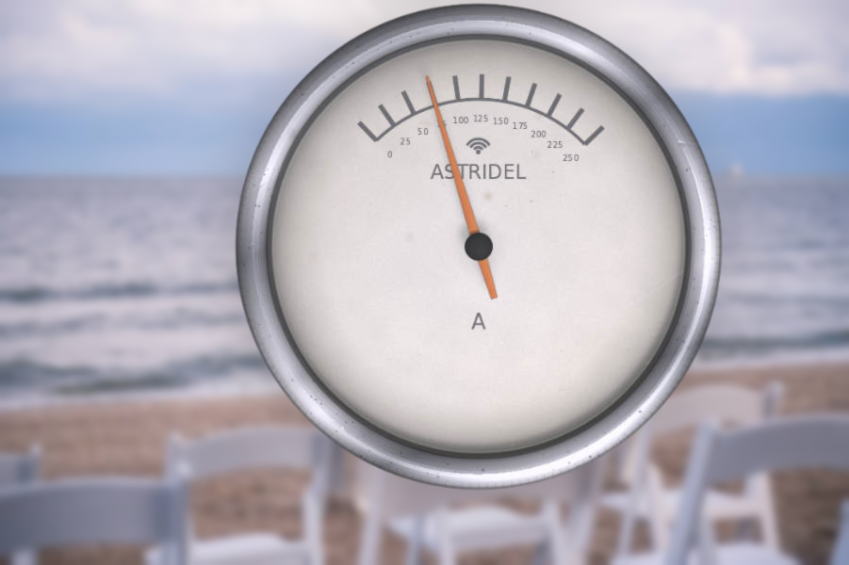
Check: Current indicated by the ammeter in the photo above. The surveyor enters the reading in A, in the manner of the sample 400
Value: 75
